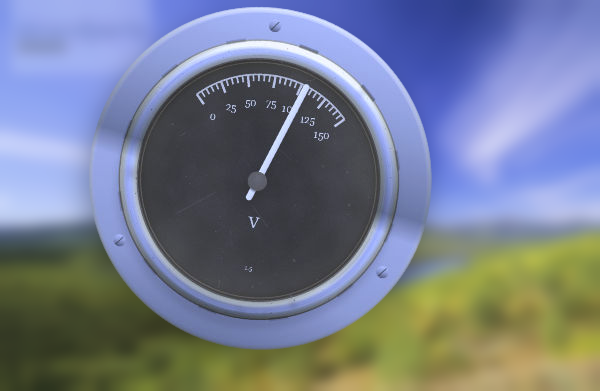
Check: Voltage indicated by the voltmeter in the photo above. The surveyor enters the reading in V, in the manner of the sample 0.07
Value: 105
